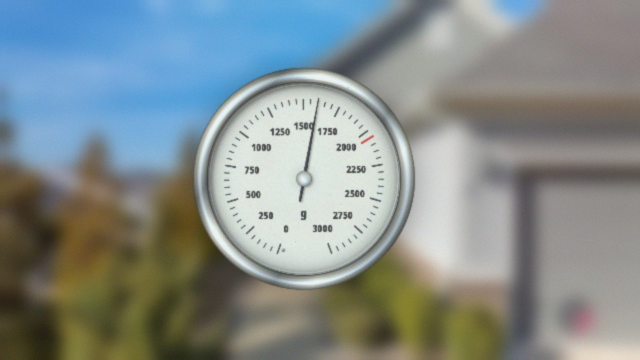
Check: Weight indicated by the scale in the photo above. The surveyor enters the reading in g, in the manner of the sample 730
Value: 1600
